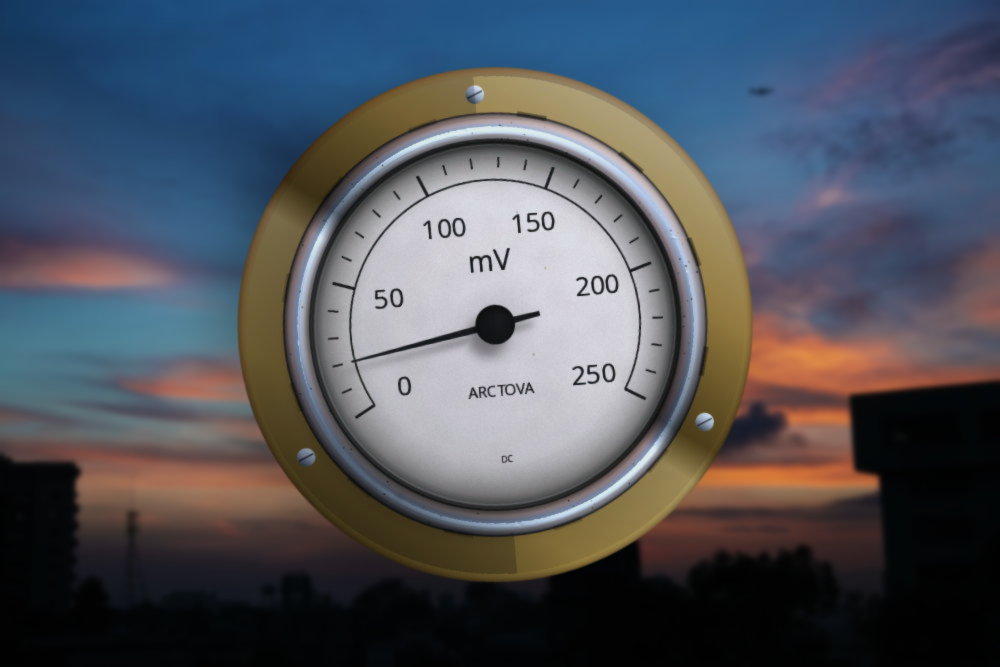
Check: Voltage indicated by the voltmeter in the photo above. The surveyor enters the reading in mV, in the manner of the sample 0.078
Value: 20
